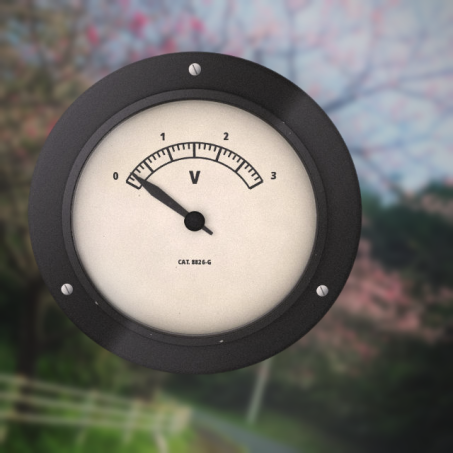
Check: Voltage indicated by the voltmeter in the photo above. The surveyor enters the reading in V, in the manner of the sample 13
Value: 0.2
